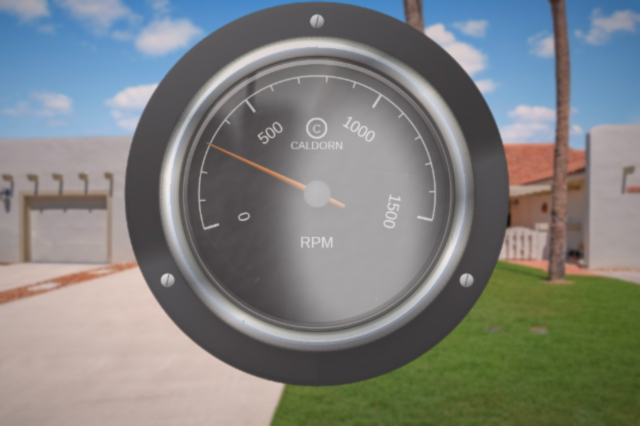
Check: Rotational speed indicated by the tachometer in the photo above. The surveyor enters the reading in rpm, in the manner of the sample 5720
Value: 300
